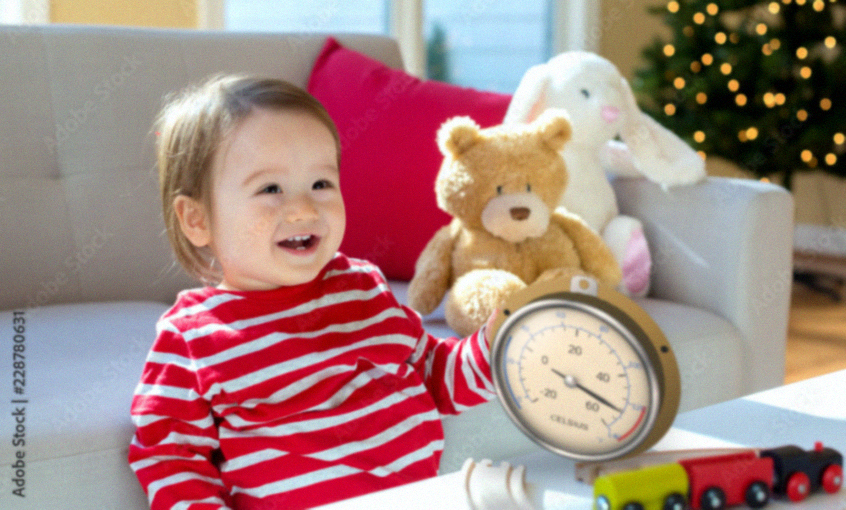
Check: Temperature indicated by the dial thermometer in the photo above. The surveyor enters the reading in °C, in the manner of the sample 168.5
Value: 52
